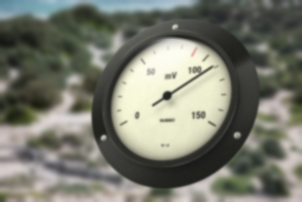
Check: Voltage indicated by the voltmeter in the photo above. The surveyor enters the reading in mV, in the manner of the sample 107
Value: 110
